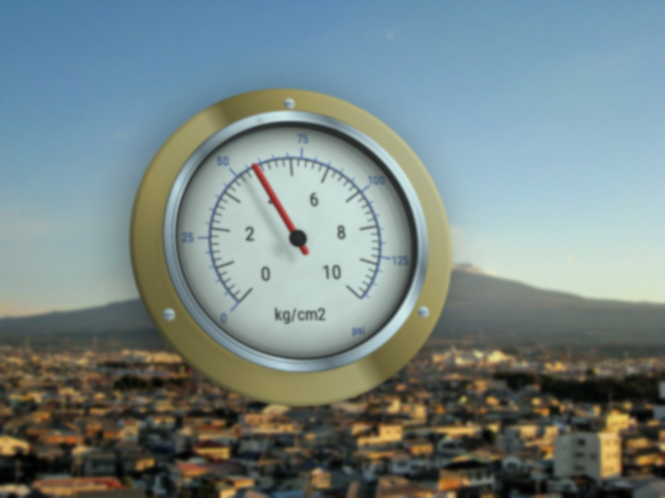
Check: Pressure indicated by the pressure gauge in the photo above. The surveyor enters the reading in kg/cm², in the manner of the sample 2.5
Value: 4
